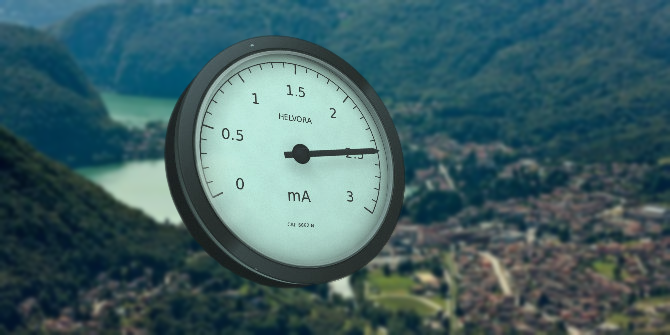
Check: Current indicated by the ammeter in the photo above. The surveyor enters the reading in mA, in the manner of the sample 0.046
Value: 2.5
